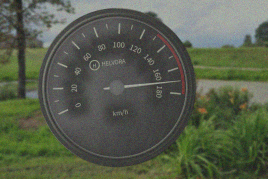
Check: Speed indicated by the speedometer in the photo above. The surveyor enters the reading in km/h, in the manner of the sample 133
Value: 170
